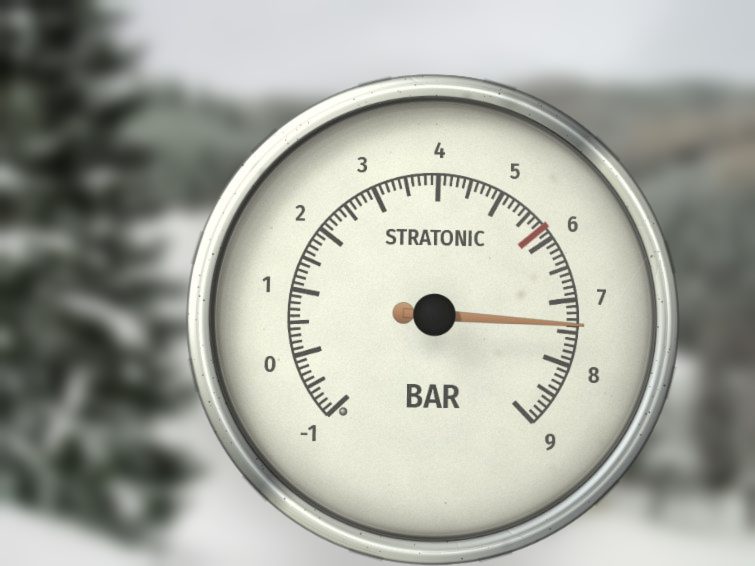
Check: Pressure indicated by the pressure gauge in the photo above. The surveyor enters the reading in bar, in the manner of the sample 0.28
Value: 7.4
